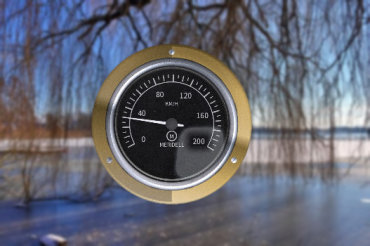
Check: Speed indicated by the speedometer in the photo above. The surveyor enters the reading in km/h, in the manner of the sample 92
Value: 30
